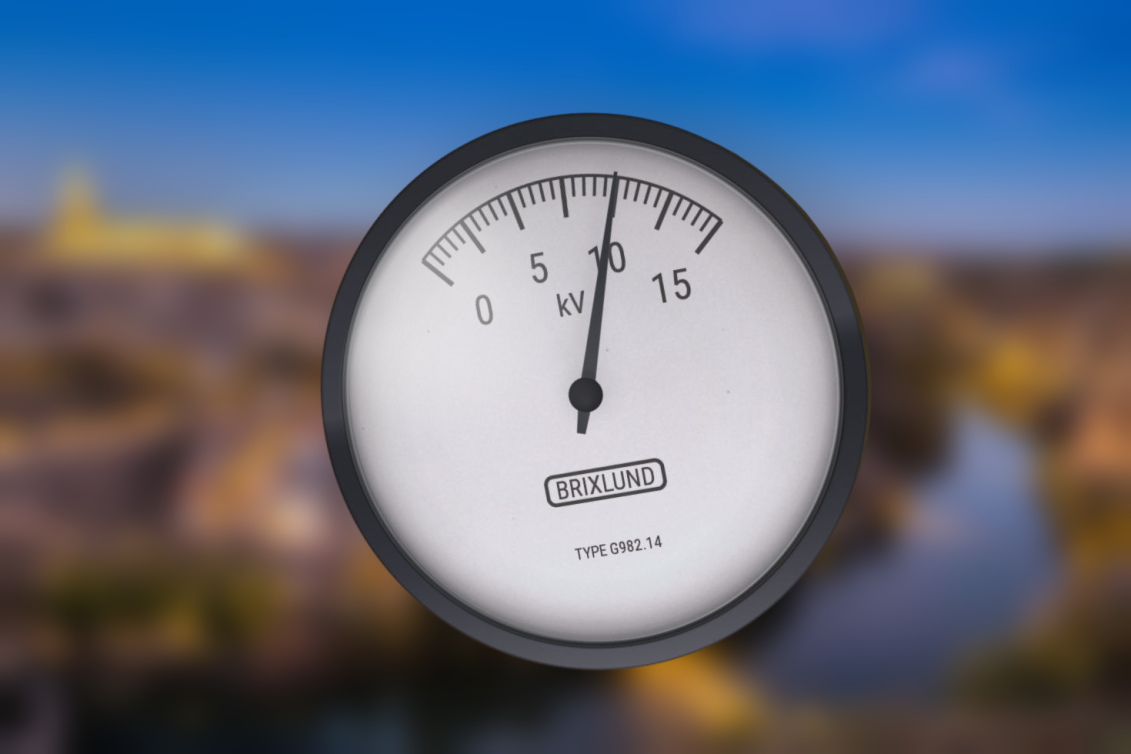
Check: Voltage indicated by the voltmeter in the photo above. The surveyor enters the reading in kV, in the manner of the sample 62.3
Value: 10
